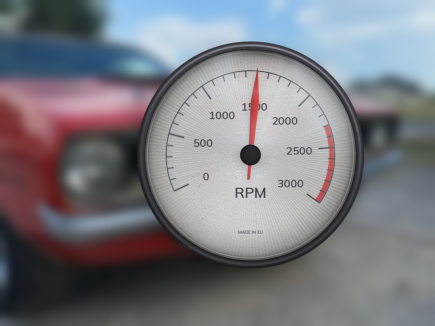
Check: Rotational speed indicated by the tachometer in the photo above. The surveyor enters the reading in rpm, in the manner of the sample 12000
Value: 1500
